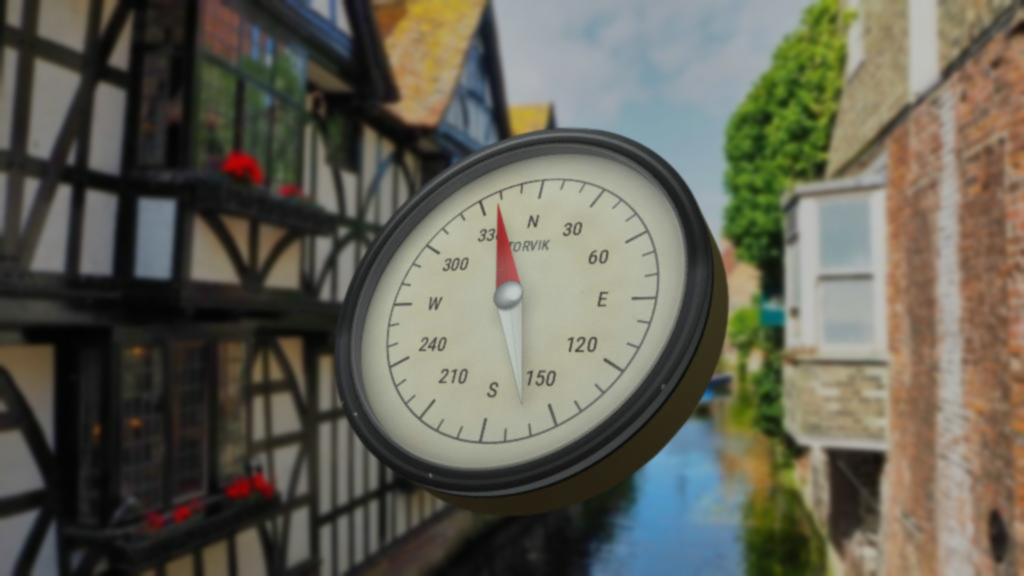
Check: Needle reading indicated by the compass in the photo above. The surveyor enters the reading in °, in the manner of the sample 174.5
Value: 340
